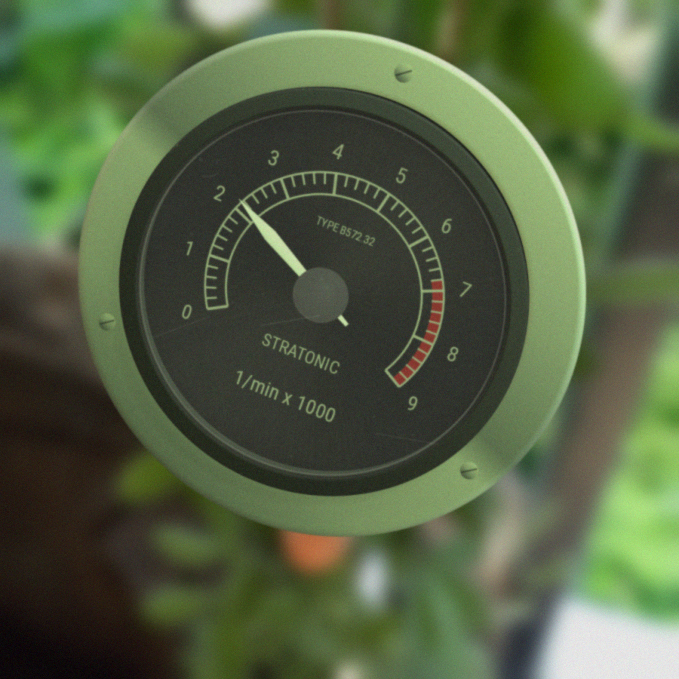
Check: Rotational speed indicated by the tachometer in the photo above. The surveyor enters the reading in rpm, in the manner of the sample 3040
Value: 2200
